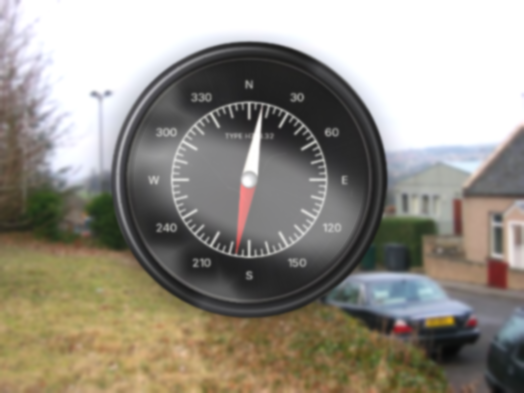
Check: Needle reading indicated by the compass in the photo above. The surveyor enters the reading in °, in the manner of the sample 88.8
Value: 190
